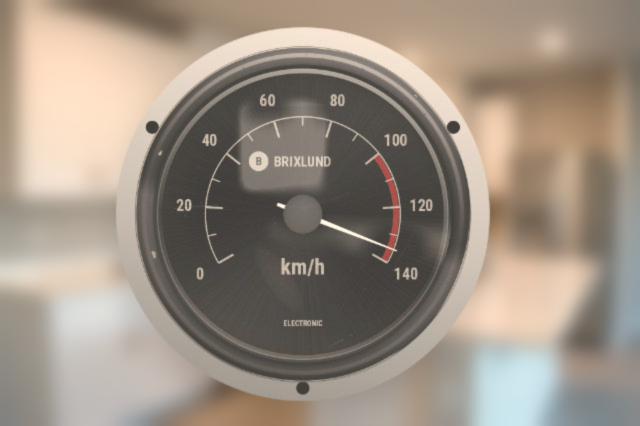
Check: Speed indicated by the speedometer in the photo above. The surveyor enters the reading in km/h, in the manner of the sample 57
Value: 135
